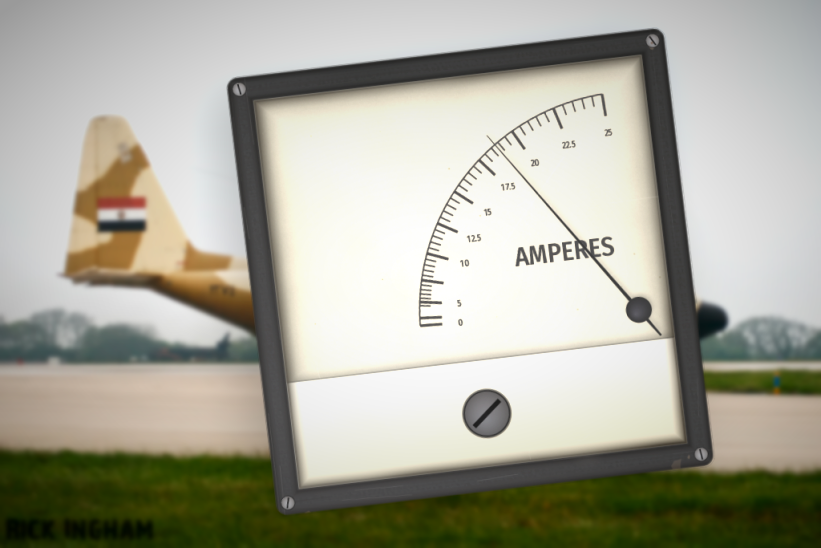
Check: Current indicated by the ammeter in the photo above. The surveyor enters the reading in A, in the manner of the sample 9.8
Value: 18.75
